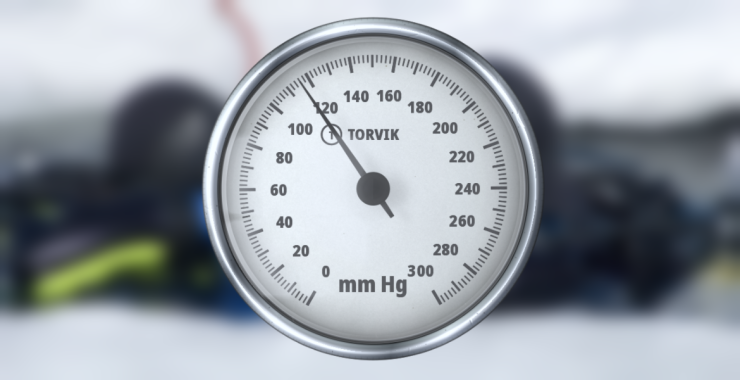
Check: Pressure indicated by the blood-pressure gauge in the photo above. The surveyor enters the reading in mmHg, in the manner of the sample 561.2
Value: 116
